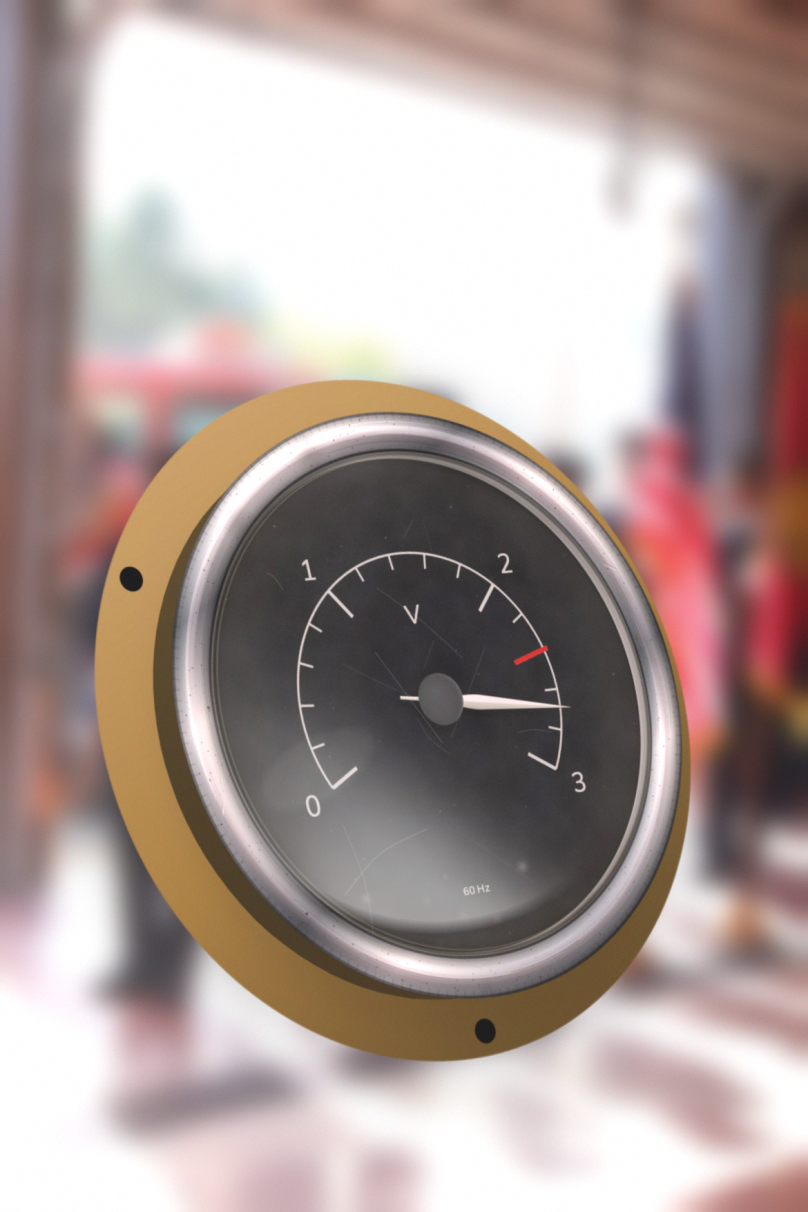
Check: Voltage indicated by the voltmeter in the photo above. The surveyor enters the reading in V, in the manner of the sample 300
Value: 2.7
